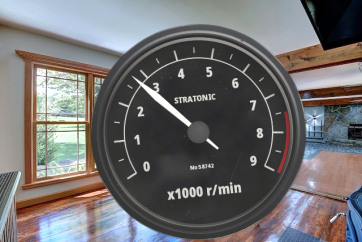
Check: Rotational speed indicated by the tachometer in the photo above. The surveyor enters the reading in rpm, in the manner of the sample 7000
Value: 2750
